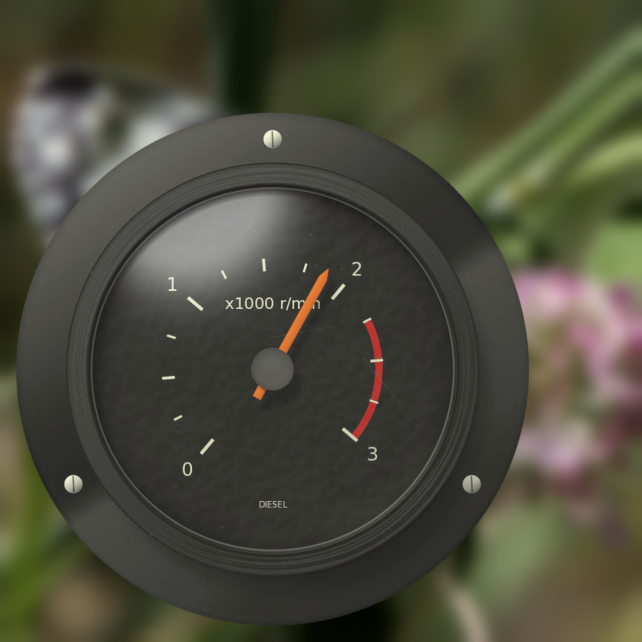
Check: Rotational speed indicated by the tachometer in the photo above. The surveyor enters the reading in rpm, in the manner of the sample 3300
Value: 1875
